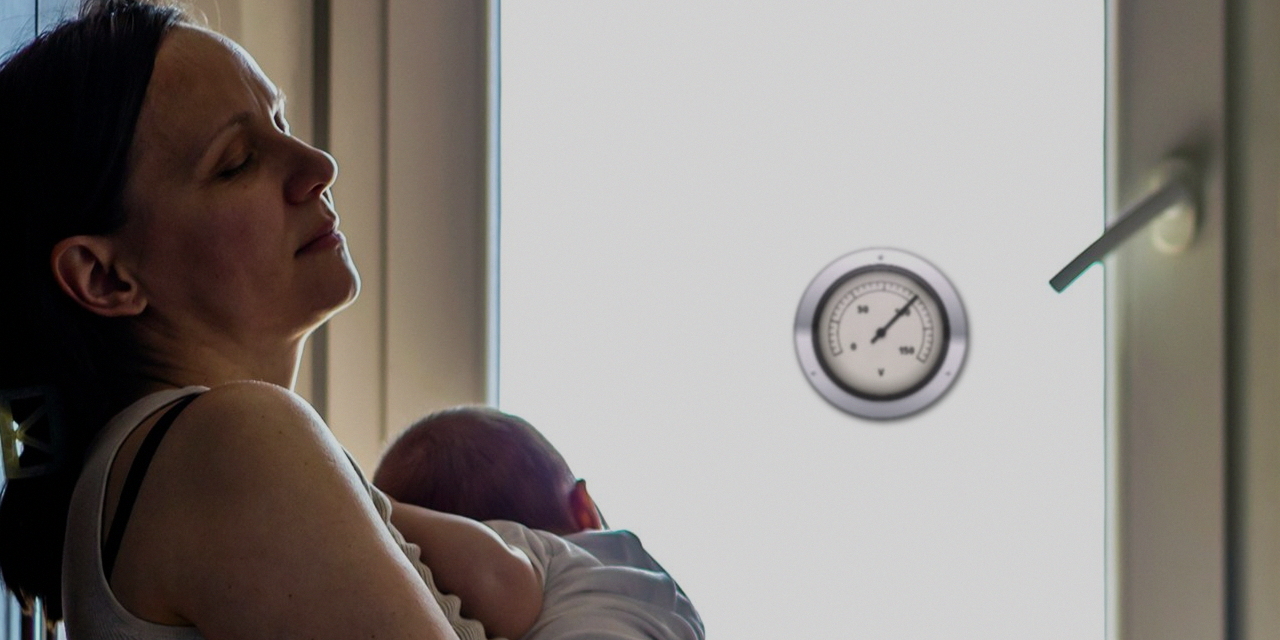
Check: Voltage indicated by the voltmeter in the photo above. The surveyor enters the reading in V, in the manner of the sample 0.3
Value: 100
